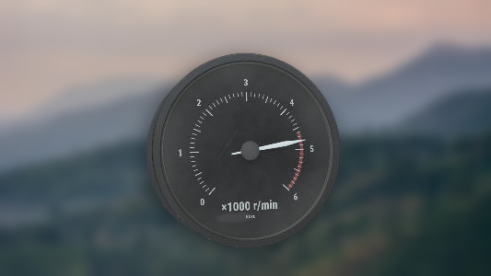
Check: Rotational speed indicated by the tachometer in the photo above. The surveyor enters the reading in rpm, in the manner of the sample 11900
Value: 4800
